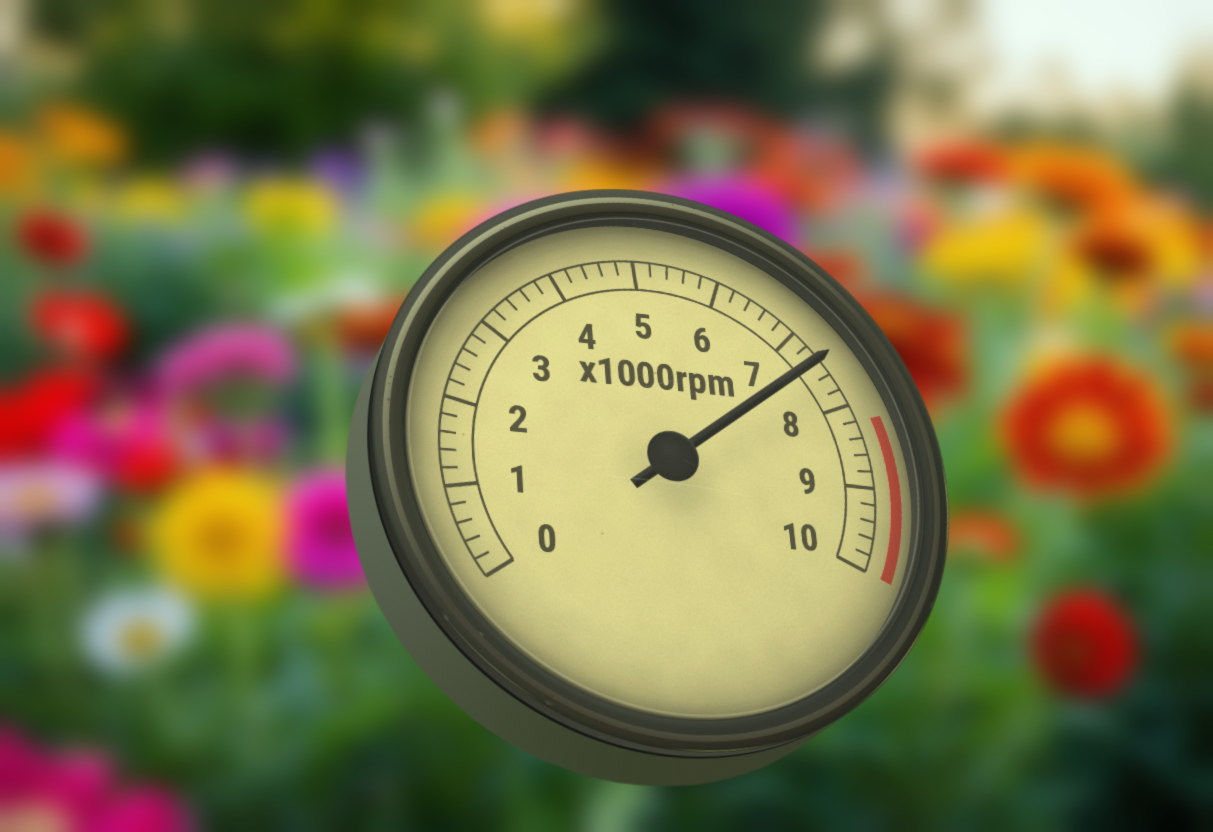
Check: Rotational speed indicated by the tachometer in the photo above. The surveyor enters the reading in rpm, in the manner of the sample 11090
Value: 7400
